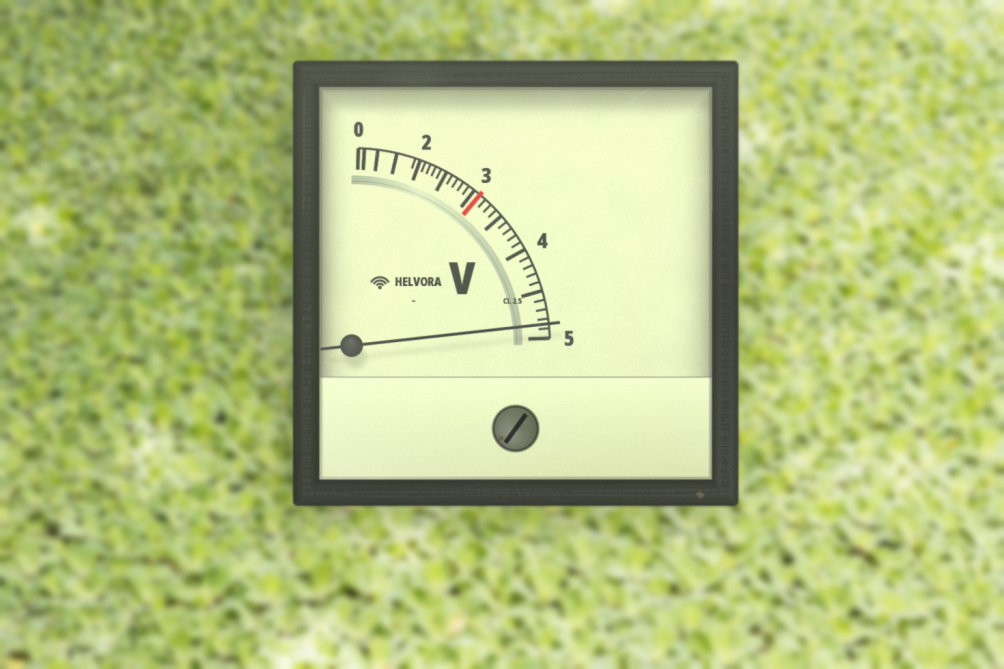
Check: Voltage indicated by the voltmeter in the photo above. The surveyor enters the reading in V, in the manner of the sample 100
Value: 4.85
